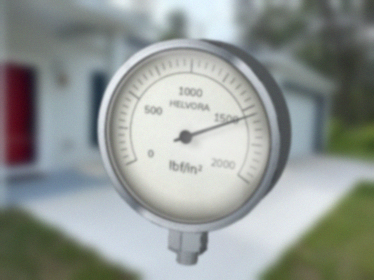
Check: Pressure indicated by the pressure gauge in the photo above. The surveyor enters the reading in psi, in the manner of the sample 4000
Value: 1550
